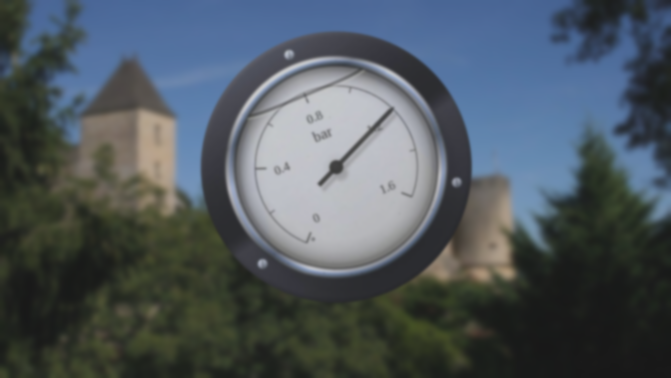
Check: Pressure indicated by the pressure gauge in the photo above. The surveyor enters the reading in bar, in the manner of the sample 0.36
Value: 1.2
